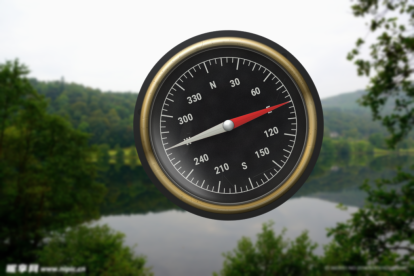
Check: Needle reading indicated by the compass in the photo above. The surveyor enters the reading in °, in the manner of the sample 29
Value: 90
